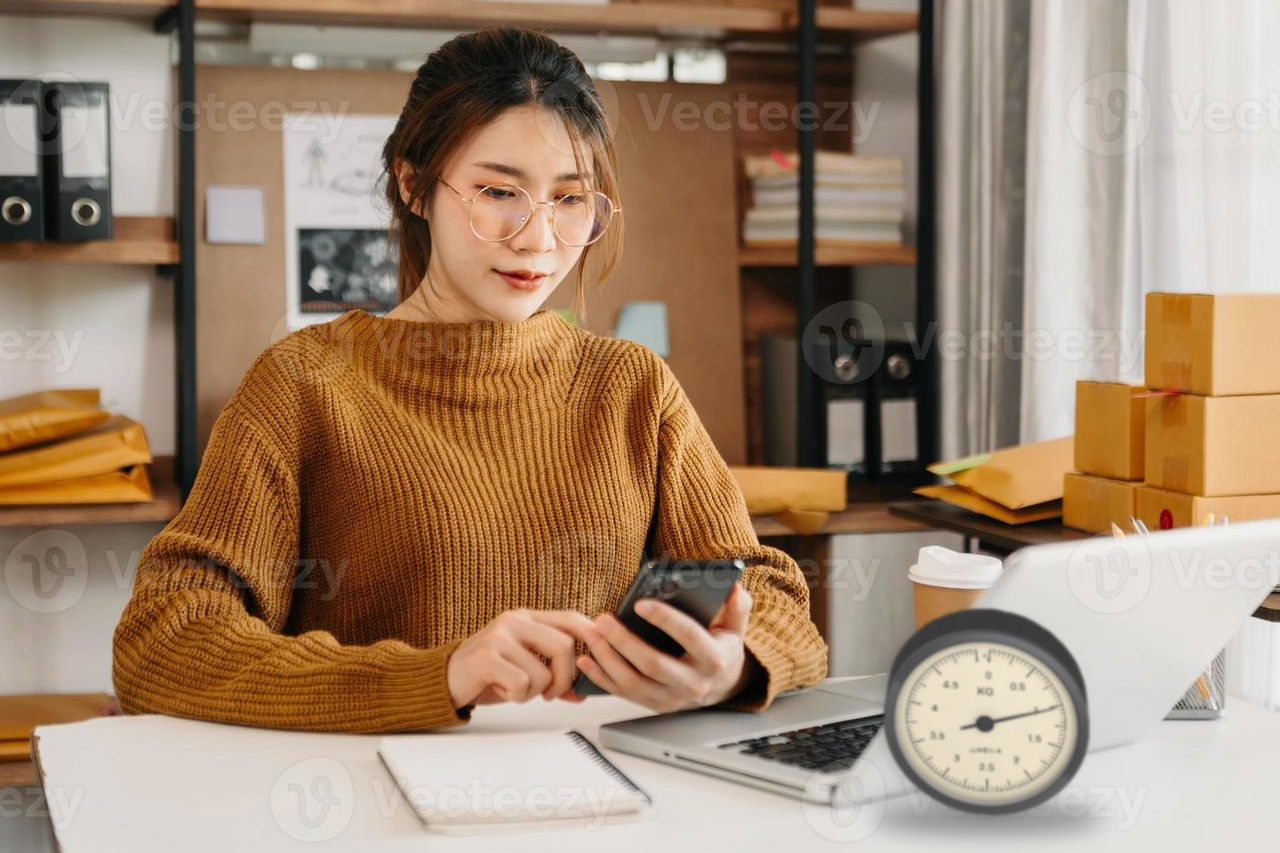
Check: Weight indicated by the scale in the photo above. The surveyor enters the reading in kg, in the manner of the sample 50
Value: 1
